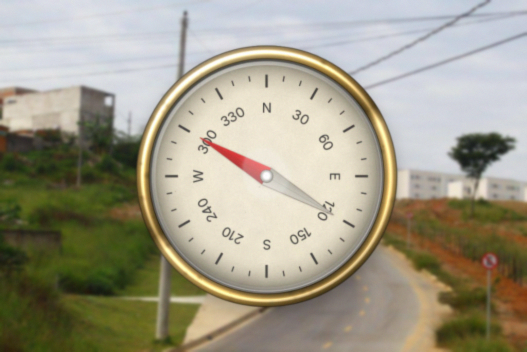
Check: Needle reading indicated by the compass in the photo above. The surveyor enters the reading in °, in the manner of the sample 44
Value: 300
